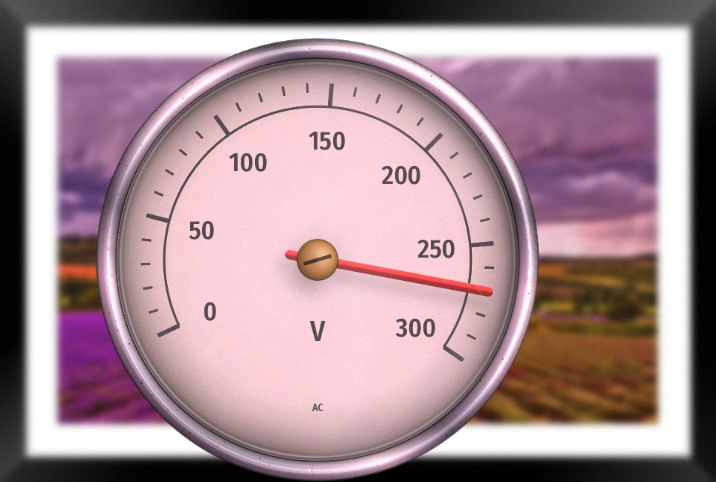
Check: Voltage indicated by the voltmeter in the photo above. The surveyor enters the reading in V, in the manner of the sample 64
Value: 270
